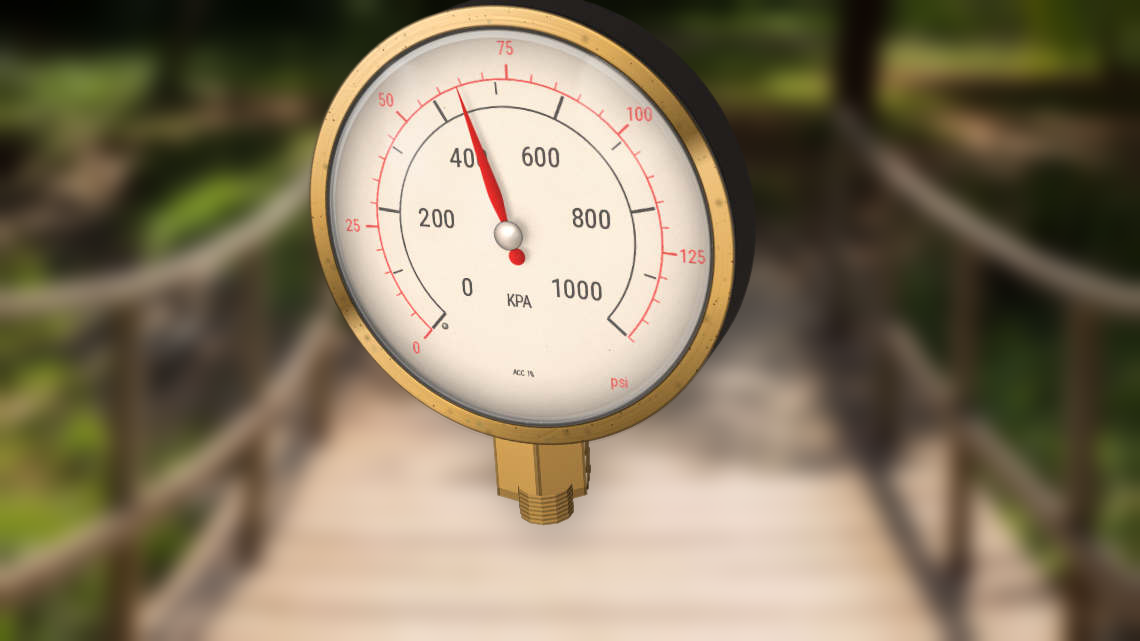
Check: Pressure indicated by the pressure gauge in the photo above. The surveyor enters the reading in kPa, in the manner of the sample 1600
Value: 450
